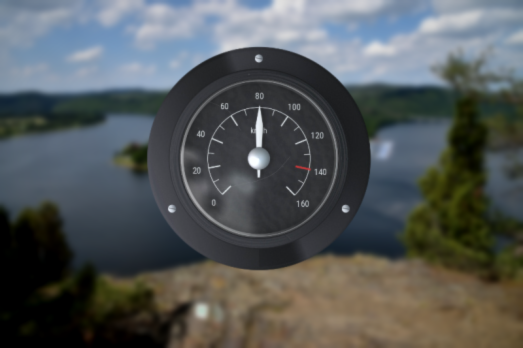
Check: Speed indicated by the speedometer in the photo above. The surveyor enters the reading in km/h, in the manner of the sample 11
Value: 80
